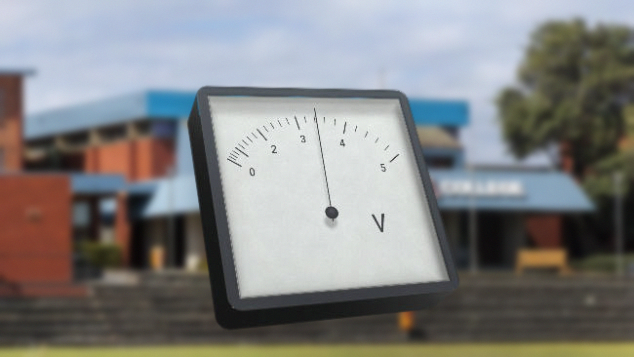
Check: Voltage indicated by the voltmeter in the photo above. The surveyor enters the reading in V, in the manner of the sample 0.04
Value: 3.4
